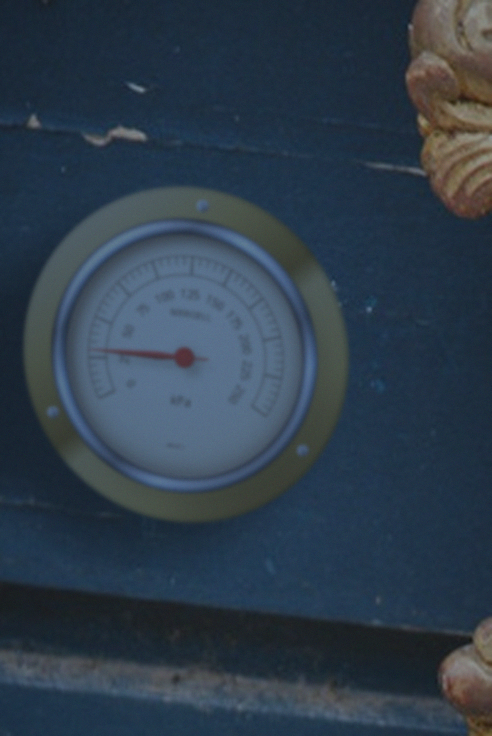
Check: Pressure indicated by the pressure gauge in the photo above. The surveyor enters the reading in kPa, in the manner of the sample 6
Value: 30
